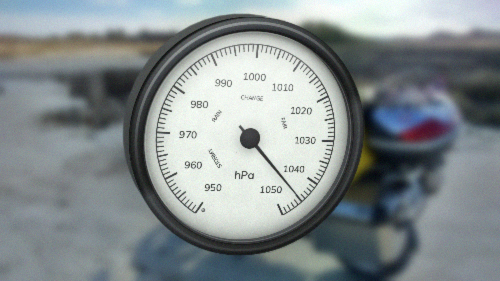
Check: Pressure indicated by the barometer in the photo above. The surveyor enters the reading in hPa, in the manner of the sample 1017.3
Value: 1045
